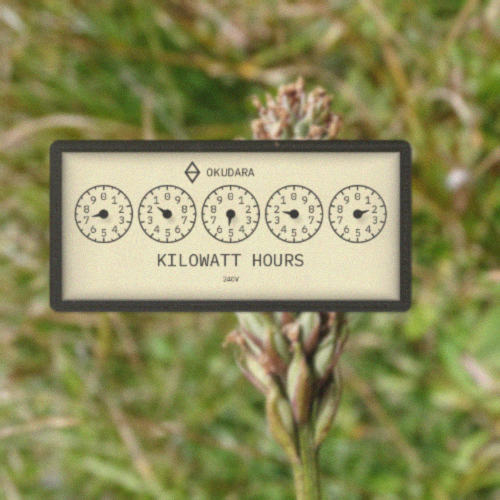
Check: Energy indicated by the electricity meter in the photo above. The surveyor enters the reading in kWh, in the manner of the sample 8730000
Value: 71522
